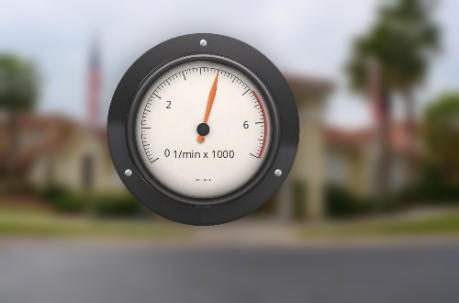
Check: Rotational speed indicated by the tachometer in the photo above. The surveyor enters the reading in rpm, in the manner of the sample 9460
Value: 4000
